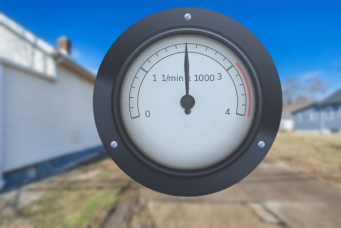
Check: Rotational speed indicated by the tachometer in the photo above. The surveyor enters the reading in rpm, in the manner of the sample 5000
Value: 2000
